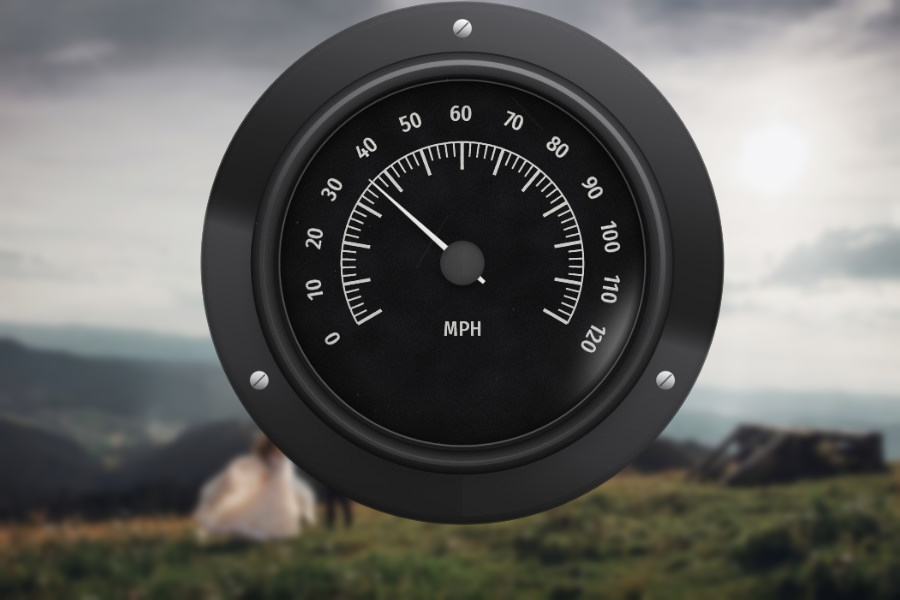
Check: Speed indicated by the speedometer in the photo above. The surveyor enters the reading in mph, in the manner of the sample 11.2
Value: 36
